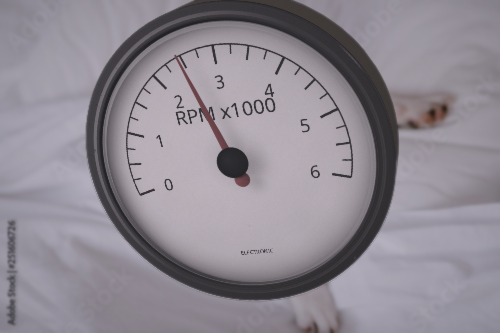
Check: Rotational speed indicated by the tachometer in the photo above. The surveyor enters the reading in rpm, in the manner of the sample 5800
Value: 2500
